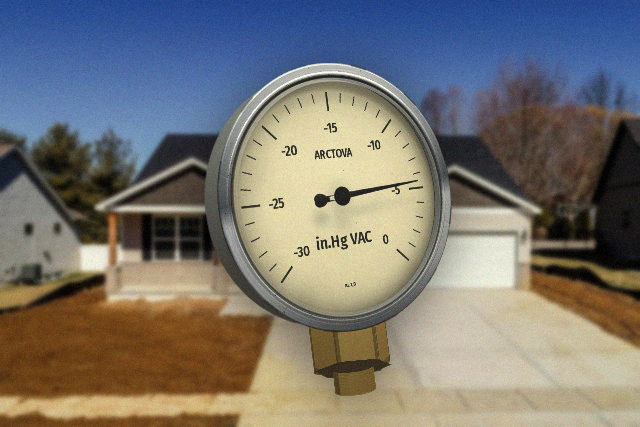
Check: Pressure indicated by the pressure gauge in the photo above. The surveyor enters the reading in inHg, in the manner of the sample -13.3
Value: -5.5
